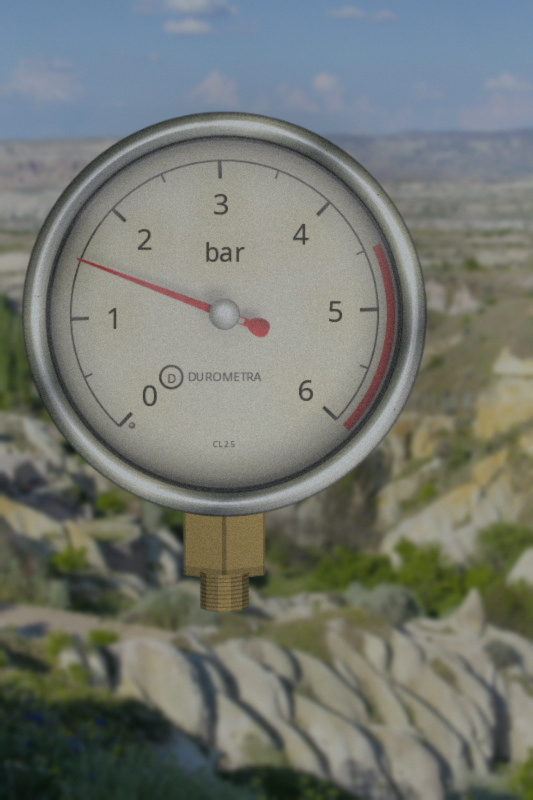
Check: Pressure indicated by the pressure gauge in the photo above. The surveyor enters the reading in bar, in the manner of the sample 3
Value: 1.5
